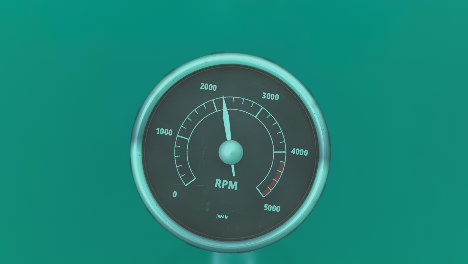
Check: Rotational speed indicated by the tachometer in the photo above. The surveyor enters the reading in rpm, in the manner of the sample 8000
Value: 2200
